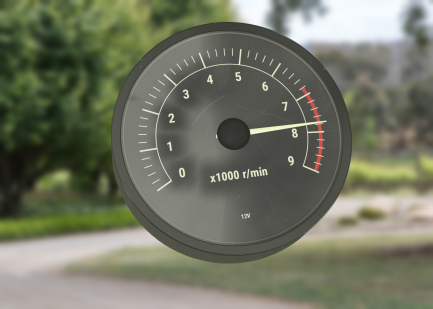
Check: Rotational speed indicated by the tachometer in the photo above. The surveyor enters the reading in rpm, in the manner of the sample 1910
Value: 7800
